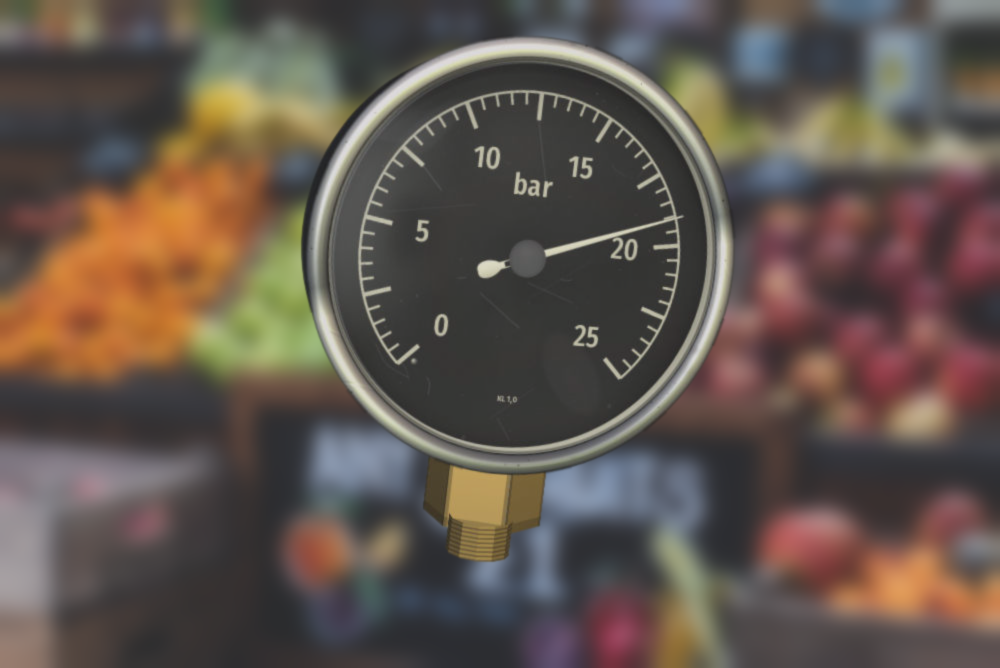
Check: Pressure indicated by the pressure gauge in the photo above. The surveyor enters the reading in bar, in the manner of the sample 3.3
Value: 19
